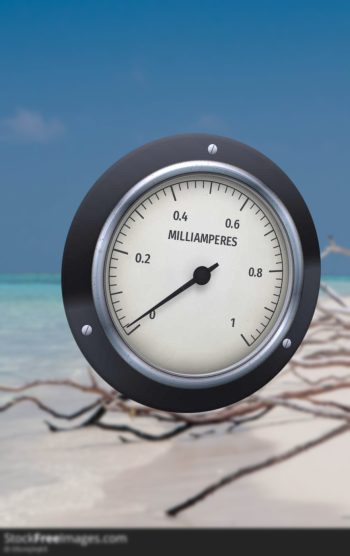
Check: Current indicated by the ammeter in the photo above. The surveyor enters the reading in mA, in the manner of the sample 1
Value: 0.02
